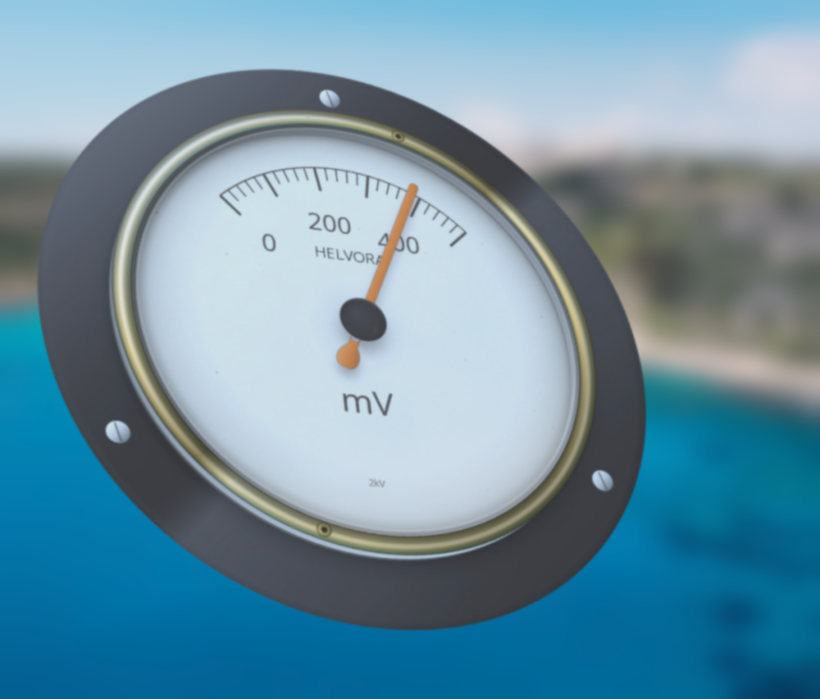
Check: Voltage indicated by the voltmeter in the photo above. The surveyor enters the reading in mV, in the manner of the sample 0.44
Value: 380
